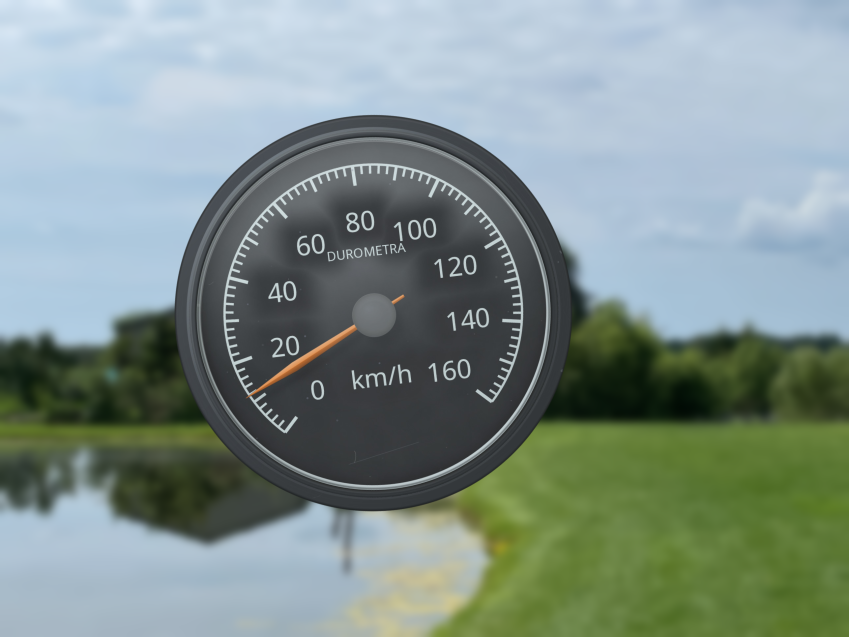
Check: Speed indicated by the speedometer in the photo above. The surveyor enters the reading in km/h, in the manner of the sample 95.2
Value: 12
